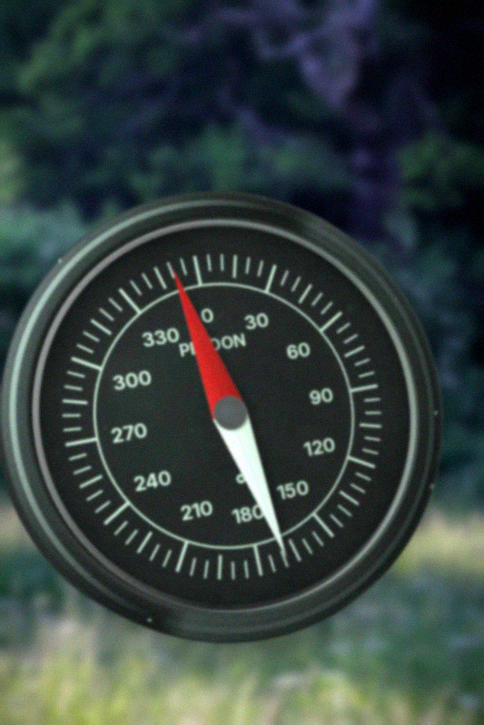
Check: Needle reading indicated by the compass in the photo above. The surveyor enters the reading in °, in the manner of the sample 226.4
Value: 350
